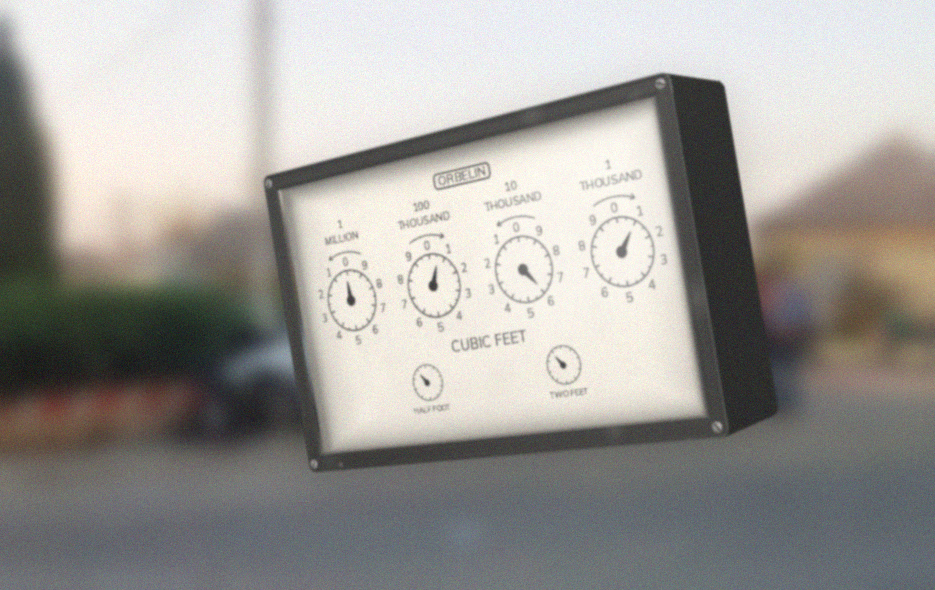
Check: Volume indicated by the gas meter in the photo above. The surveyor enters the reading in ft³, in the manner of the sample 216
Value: 6100
